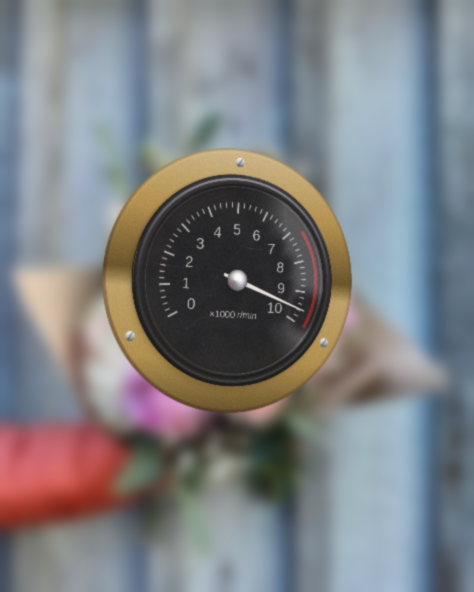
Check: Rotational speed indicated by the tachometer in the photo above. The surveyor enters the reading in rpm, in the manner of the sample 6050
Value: 9600
